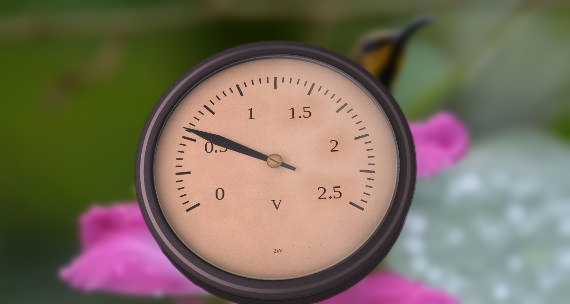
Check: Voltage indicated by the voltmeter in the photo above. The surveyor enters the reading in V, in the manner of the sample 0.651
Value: 0.55
